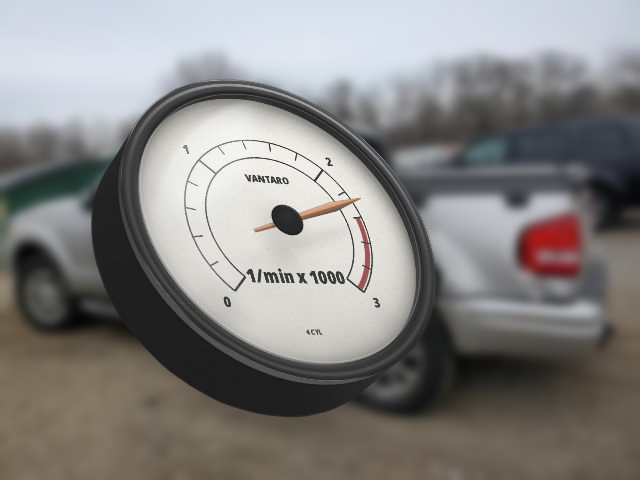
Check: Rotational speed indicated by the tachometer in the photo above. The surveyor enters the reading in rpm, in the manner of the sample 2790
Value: 2300
